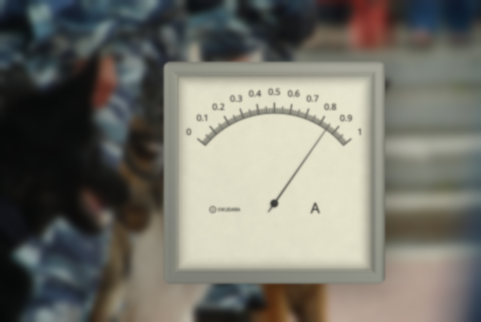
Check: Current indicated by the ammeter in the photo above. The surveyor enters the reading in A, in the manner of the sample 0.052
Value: 0.85
